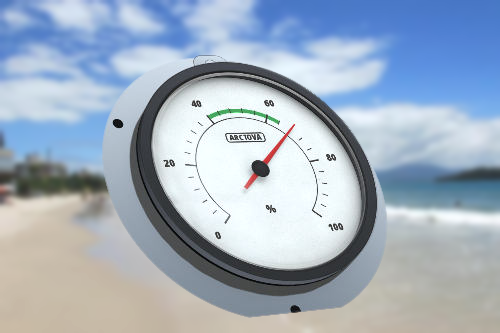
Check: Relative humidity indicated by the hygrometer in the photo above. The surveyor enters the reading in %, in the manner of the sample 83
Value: 68
